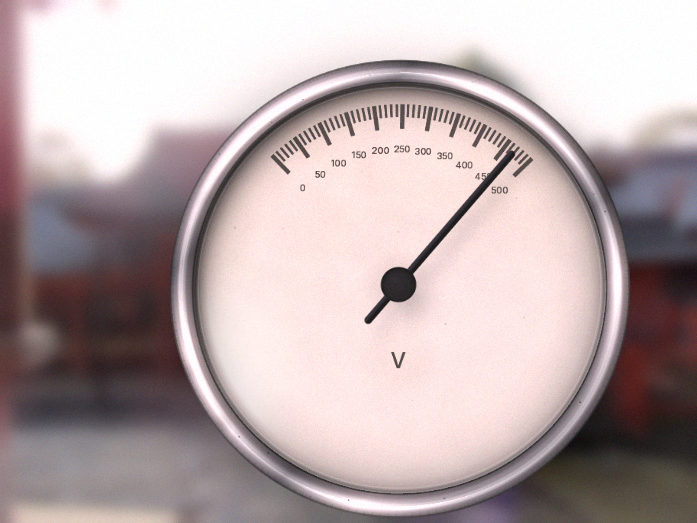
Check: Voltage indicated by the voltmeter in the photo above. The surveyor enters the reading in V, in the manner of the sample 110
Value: 470
